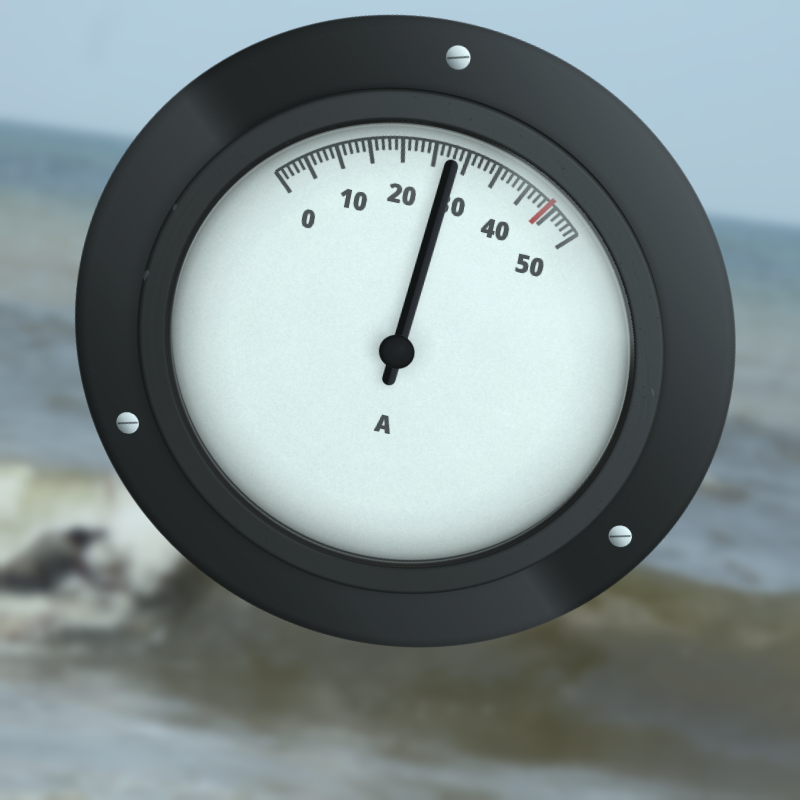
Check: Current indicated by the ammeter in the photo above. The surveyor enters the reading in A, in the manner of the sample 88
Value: 28
